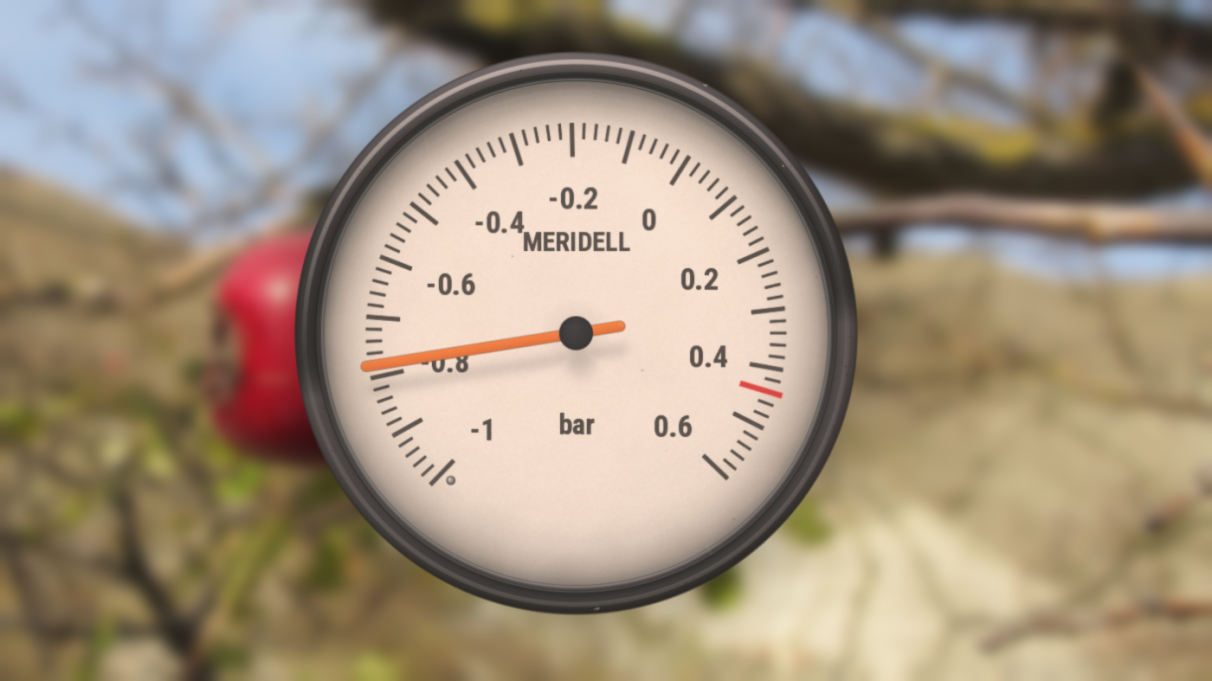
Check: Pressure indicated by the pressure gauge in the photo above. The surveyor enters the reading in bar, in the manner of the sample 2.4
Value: -0.78
